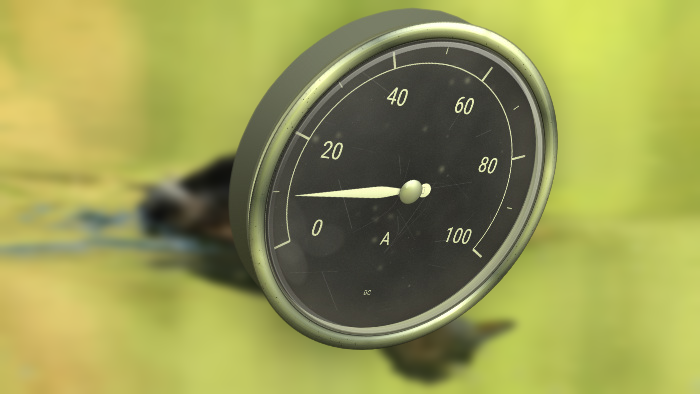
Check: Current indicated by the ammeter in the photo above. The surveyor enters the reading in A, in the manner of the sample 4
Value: 10
